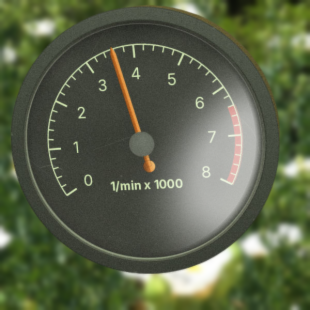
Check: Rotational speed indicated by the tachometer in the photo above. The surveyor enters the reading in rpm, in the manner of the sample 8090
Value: 3600
